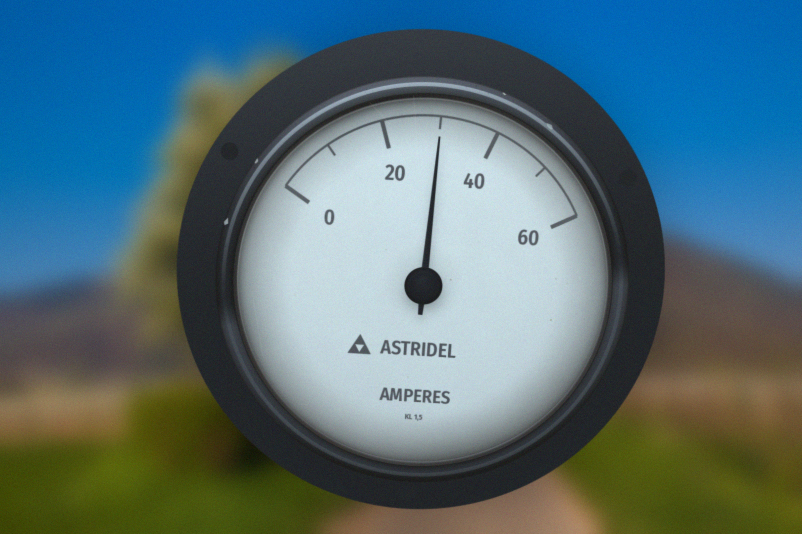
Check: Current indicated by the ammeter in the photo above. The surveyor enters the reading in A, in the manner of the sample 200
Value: 30
